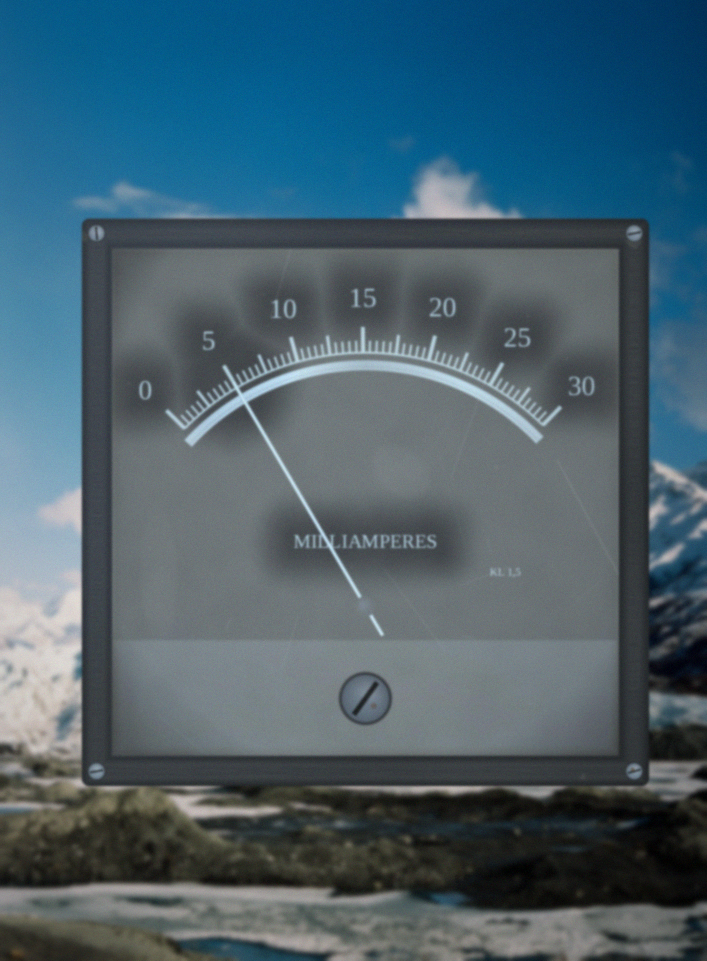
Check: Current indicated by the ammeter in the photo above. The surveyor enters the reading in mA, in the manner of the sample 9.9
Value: 5
